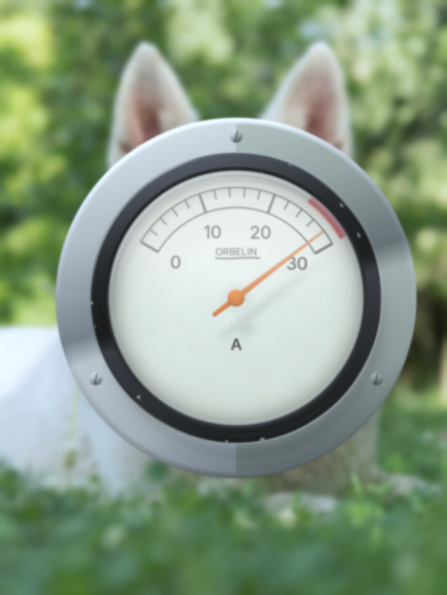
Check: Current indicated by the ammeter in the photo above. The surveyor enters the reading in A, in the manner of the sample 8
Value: 28
